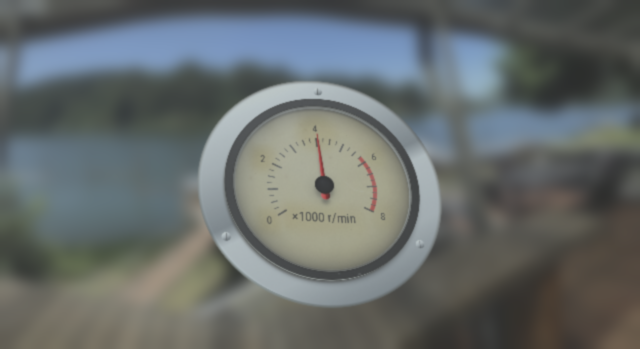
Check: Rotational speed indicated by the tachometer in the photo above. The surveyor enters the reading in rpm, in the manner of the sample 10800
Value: 4000
